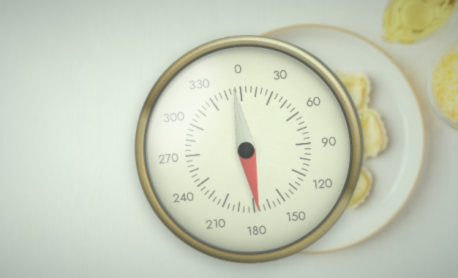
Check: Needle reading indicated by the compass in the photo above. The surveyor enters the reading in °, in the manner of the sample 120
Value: 175
